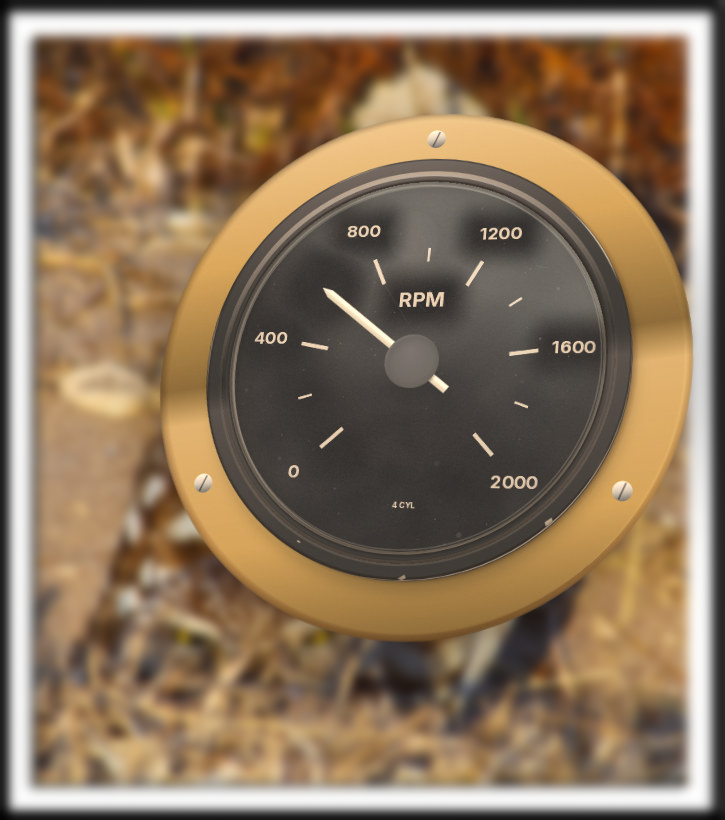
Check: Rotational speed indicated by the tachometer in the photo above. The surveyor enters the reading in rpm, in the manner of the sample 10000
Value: 600
